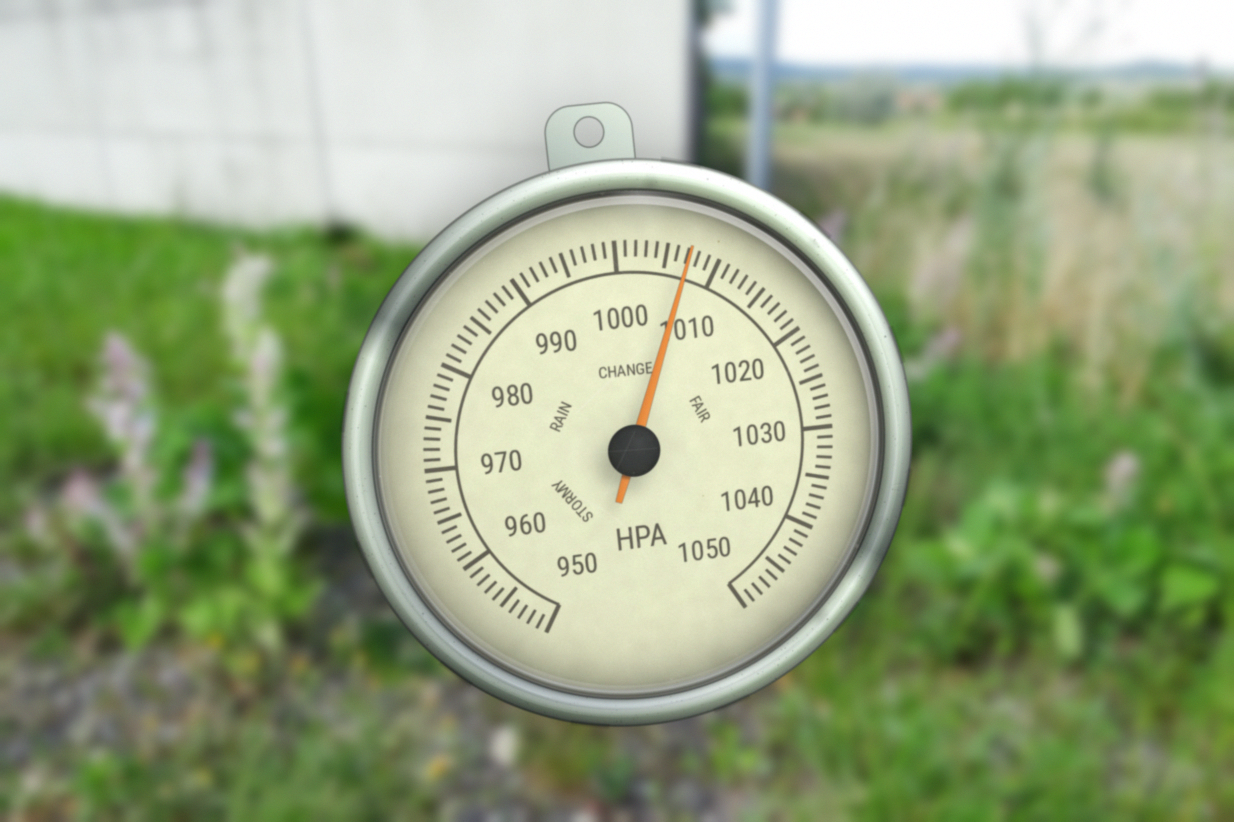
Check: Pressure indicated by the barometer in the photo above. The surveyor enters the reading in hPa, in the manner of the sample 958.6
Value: 1007
